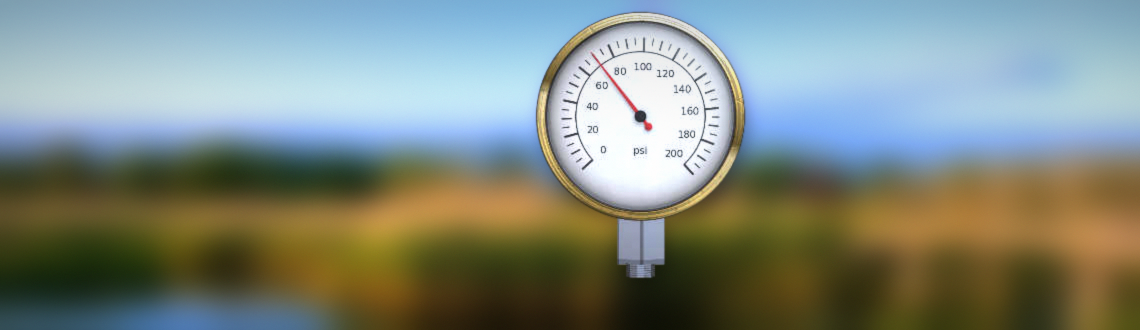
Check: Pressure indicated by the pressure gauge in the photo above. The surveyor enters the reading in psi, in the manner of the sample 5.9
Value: 70
